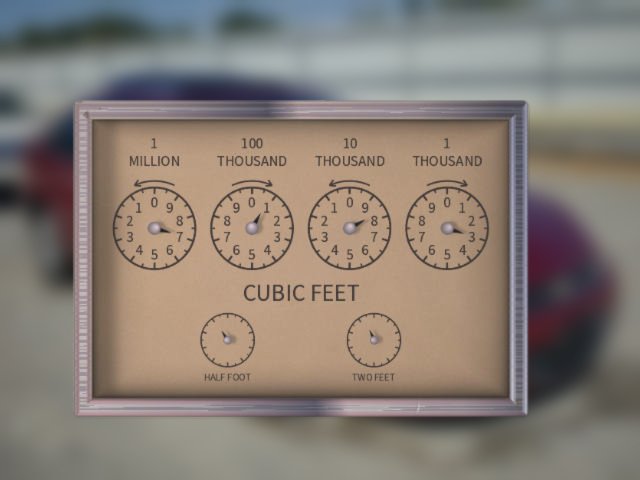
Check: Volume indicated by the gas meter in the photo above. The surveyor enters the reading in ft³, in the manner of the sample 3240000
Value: 708300
